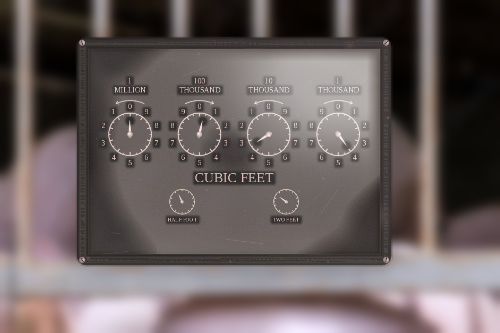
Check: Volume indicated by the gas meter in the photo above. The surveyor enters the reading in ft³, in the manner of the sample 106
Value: 3400
